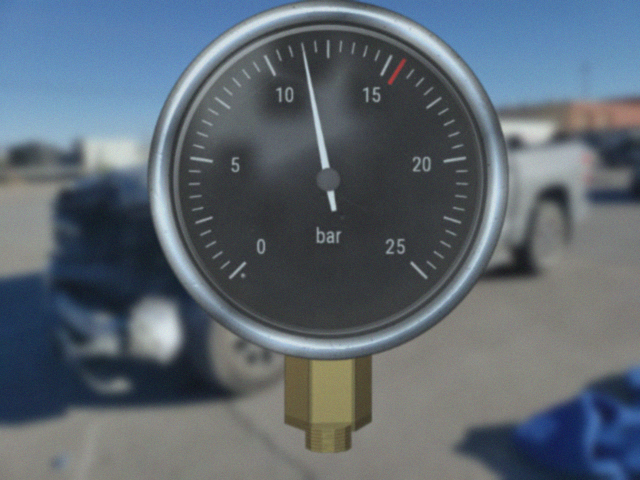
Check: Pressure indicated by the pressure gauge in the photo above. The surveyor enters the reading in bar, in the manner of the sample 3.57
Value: 11.5
